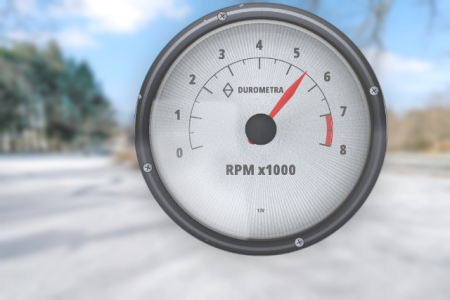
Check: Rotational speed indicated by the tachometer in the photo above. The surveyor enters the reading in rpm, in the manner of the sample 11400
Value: 5500
